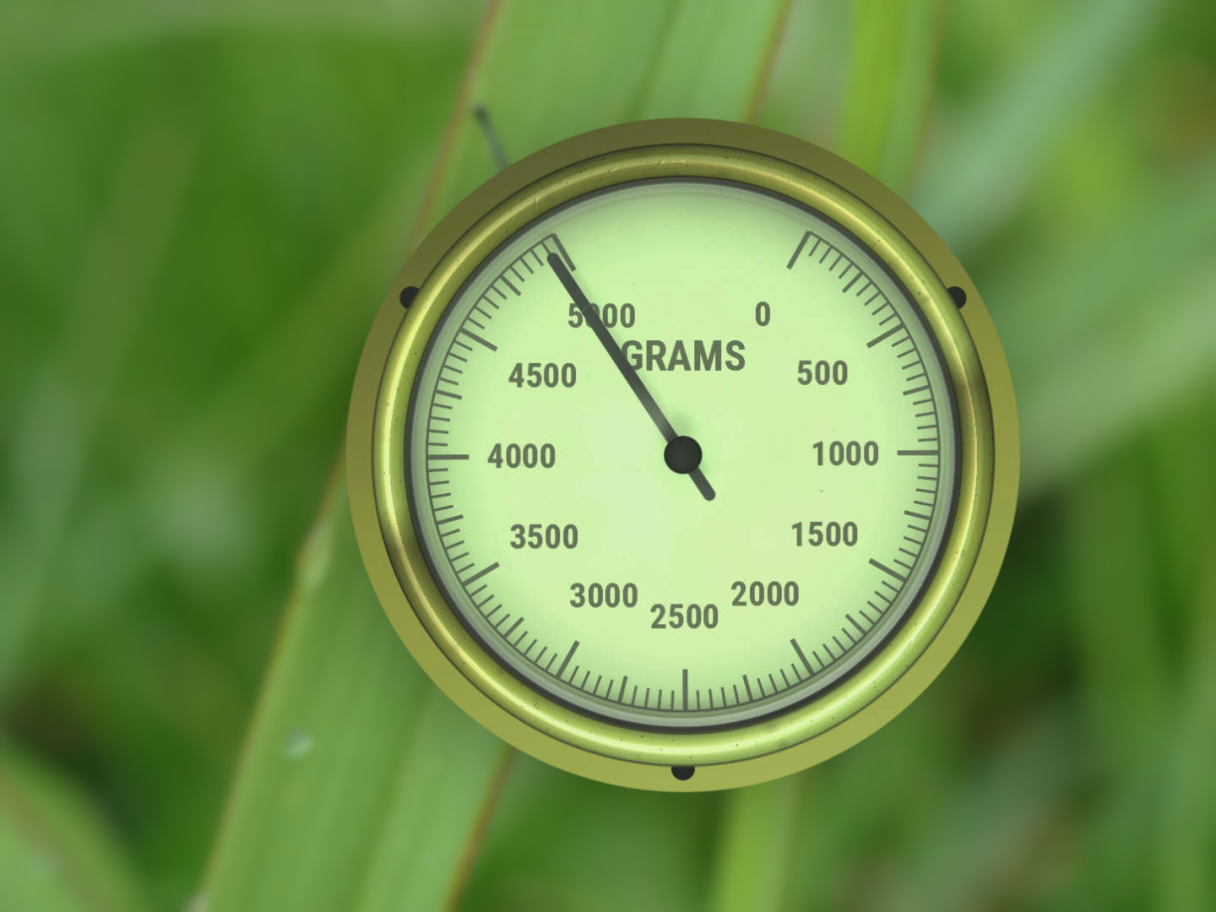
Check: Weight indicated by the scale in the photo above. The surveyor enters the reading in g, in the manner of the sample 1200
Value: 4950
